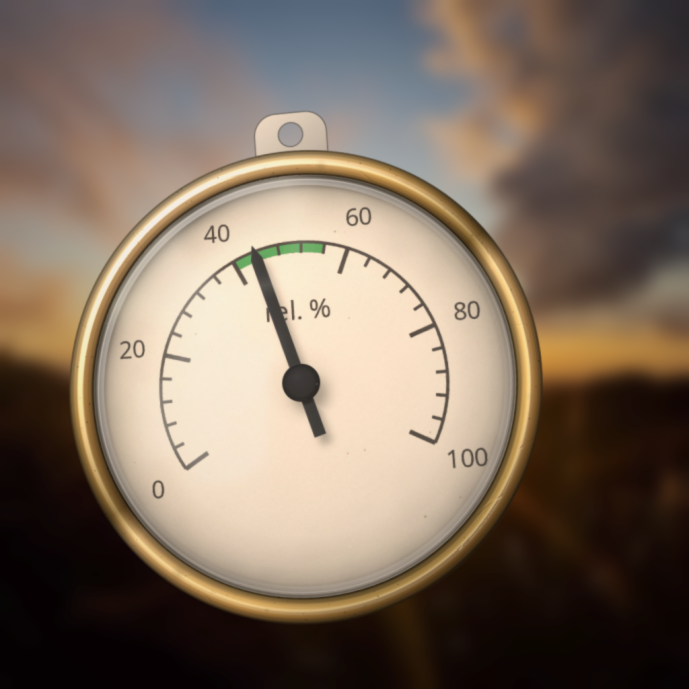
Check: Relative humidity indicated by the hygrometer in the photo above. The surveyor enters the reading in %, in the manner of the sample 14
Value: 44
